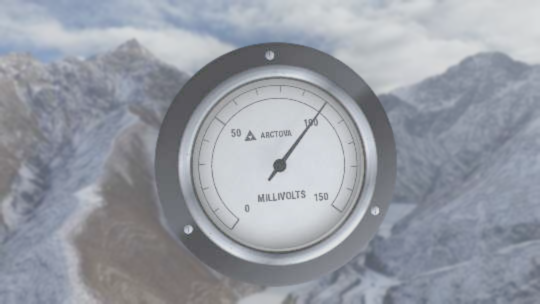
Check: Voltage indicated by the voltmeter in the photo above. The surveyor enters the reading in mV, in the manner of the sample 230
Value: 100
